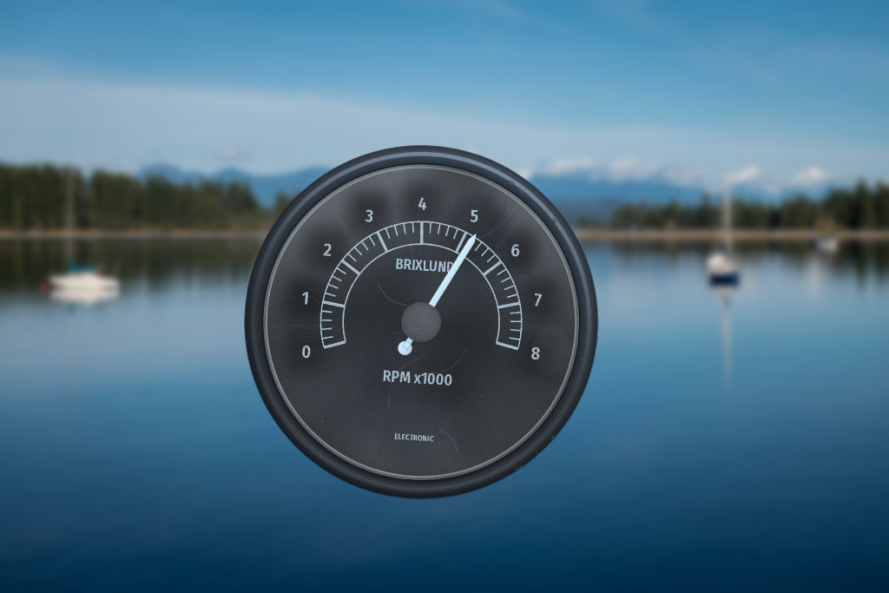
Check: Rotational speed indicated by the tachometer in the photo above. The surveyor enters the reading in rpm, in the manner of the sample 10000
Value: 5200
